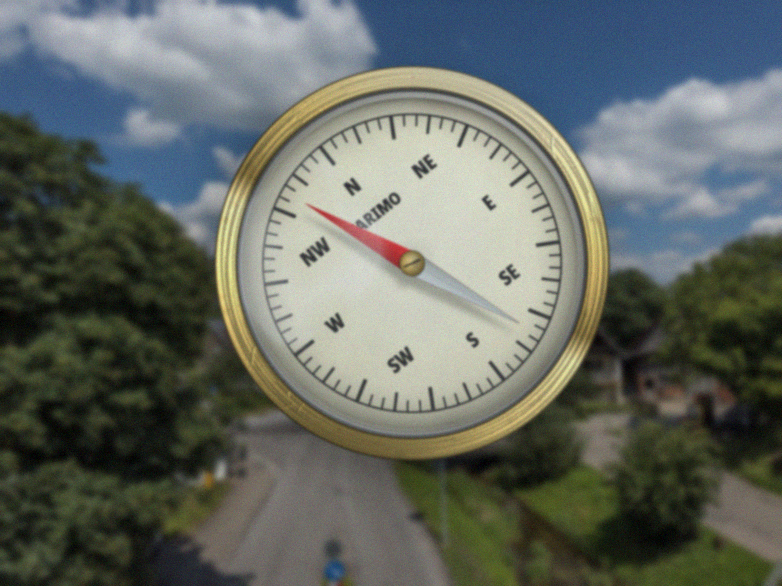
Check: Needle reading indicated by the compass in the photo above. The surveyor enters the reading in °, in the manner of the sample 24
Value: 337.5
